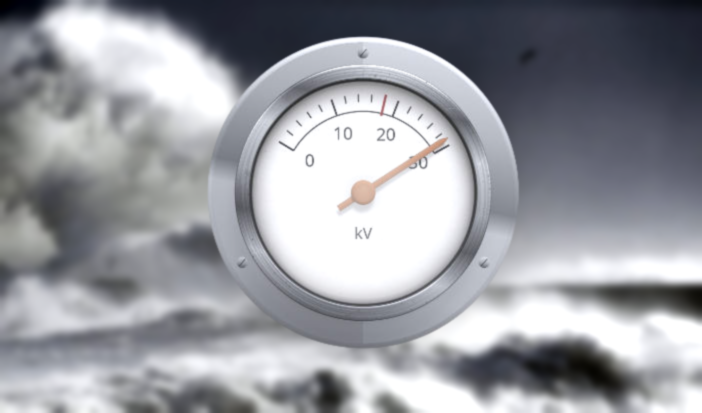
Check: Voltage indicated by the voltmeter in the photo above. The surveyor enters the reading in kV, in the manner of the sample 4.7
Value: 29
